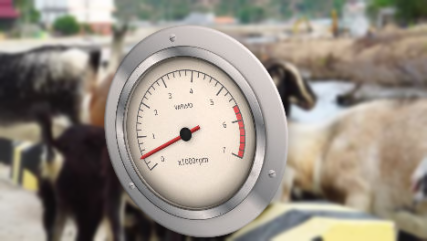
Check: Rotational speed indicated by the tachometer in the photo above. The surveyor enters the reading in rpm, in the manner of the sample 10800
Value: 400
